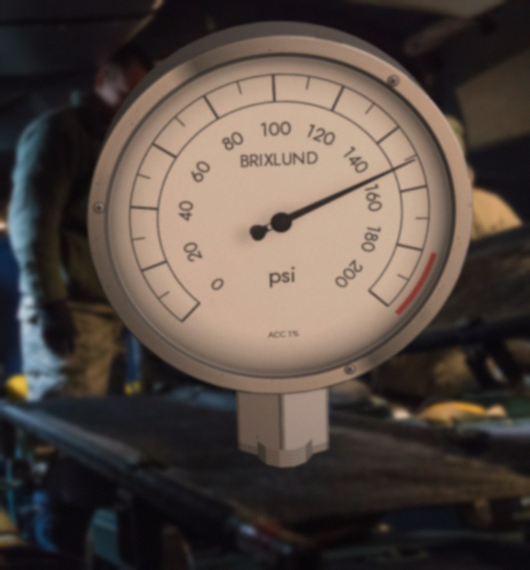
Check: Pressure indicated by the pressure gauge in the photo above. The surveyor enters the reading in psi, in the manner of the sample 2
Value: 150
